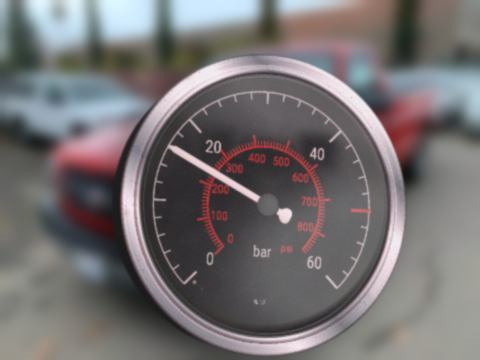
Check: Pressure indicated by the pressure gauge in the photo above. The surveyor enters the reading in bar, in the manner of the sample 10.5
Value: 16
